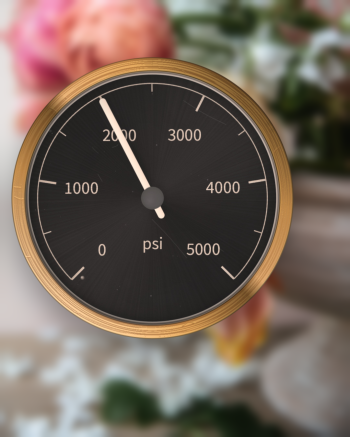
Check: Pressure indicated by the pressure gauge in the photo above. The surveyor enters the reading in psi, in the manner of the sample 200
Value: 2000
